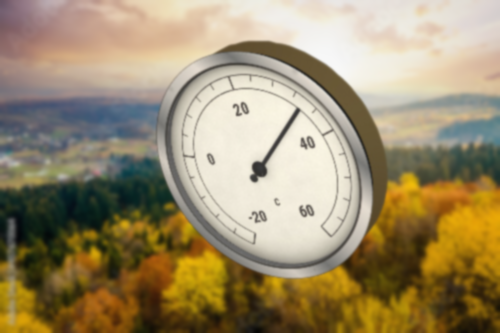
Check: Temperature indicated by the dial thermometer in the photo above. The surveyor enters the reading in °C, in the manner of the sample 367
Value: 34
